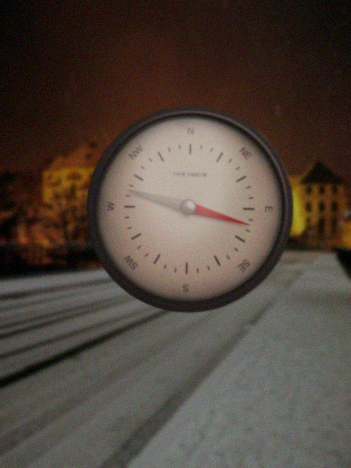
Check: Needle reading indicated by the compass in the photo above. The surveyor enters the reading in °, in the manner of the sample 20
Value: 105
